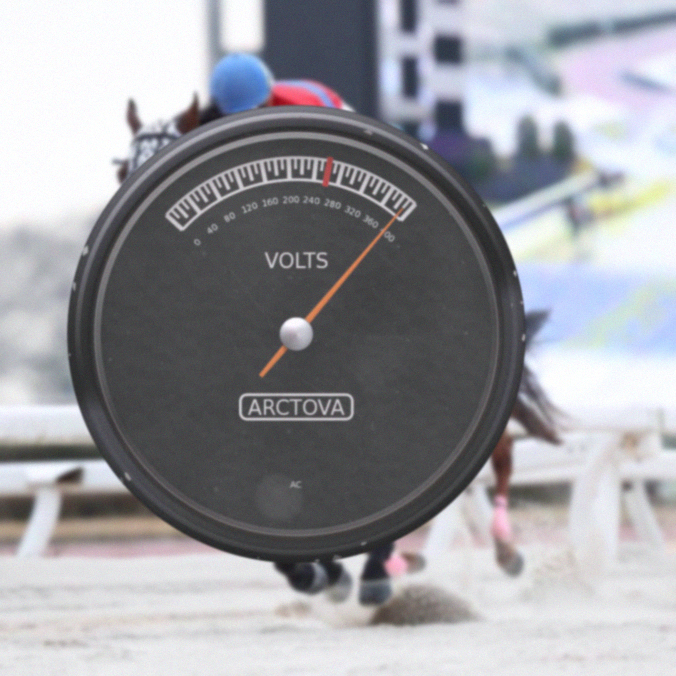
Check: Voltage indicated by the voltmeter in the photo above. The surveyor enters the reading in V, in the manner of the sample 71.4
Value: 390
